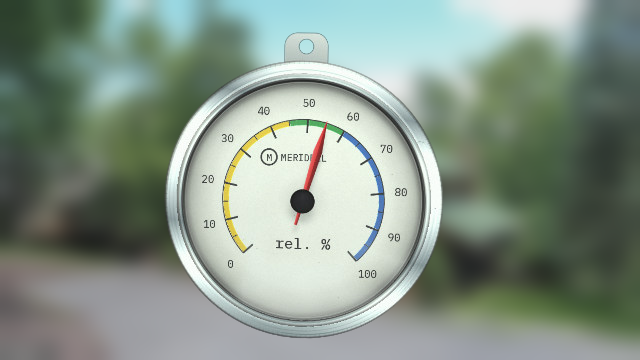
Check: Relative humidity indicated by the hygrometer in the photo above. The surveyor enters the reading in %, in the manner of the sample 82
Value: 55
